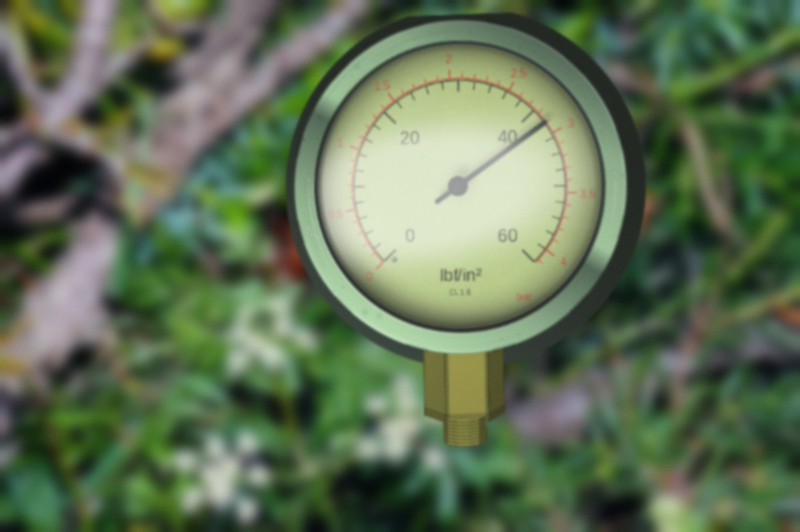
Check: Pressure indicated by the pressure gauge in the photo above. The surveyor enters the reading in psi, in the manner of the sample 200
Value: 42
